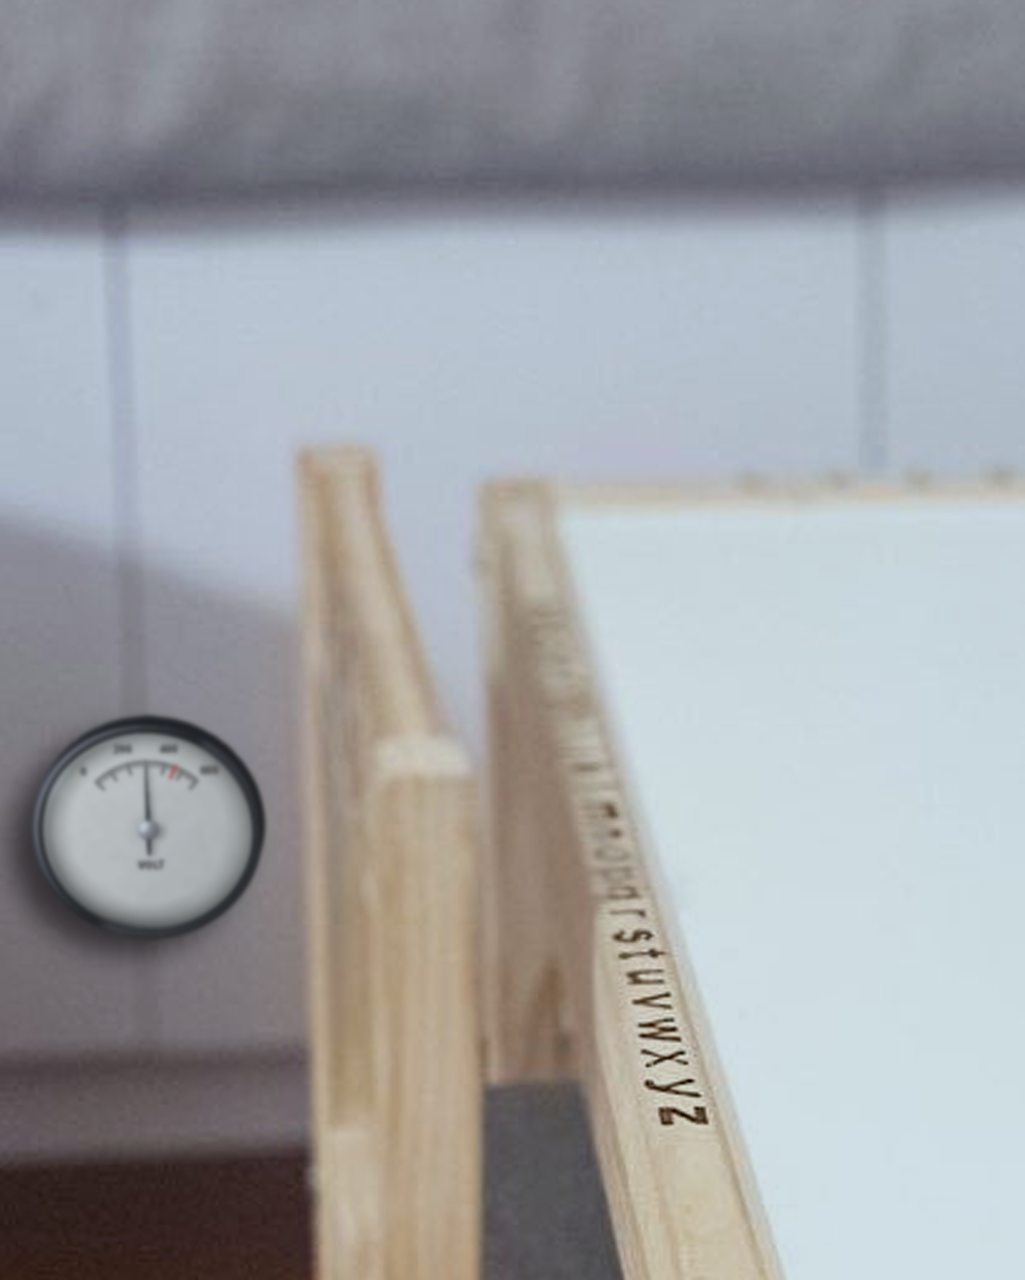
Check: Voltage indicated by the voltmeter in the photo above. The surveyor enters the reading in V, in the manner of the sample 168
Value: 300
